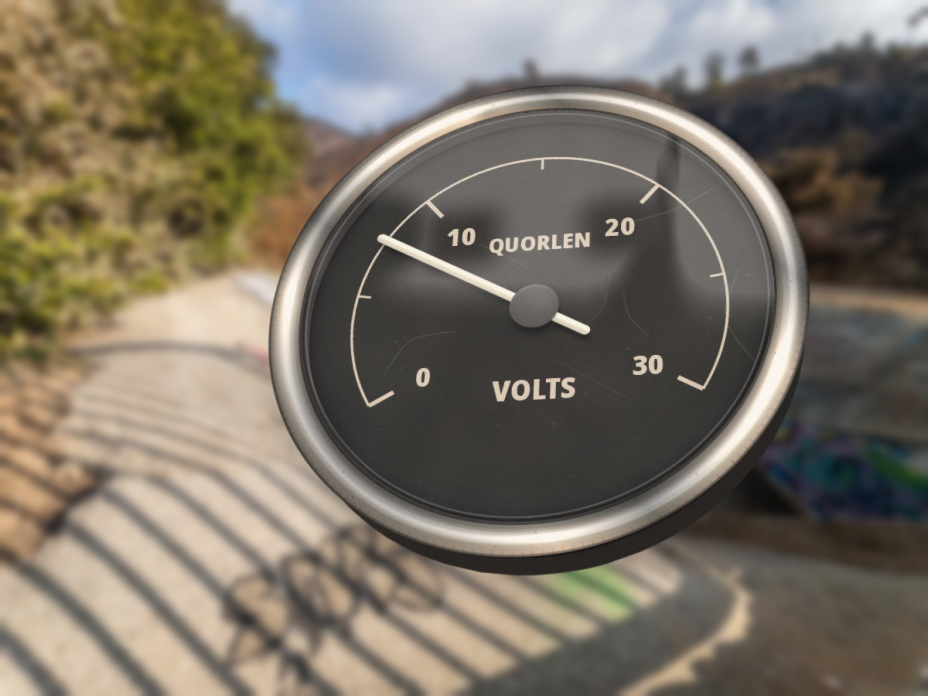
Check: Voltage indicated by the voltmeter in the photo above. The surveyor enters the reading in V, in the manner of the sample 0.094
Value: 7.5
